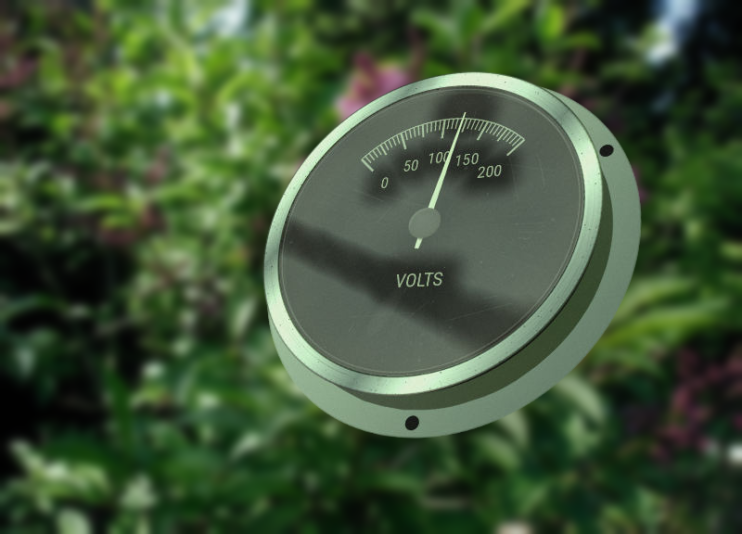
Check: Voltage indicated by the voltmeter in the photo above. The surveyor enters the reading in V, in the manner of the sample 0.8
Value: 125
